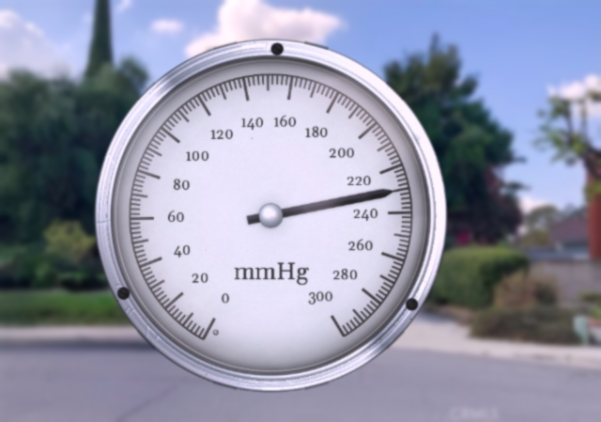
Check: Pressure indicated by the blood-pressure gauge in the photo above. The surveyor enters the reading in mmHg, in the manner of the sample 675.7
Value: 230
